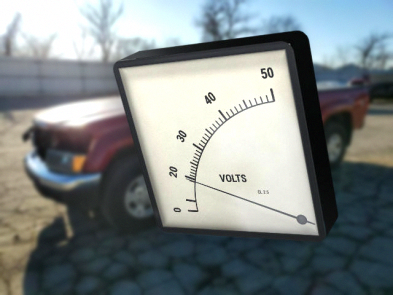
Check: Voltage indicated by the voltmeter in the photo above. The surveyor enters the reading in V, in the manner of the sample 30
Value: 20
